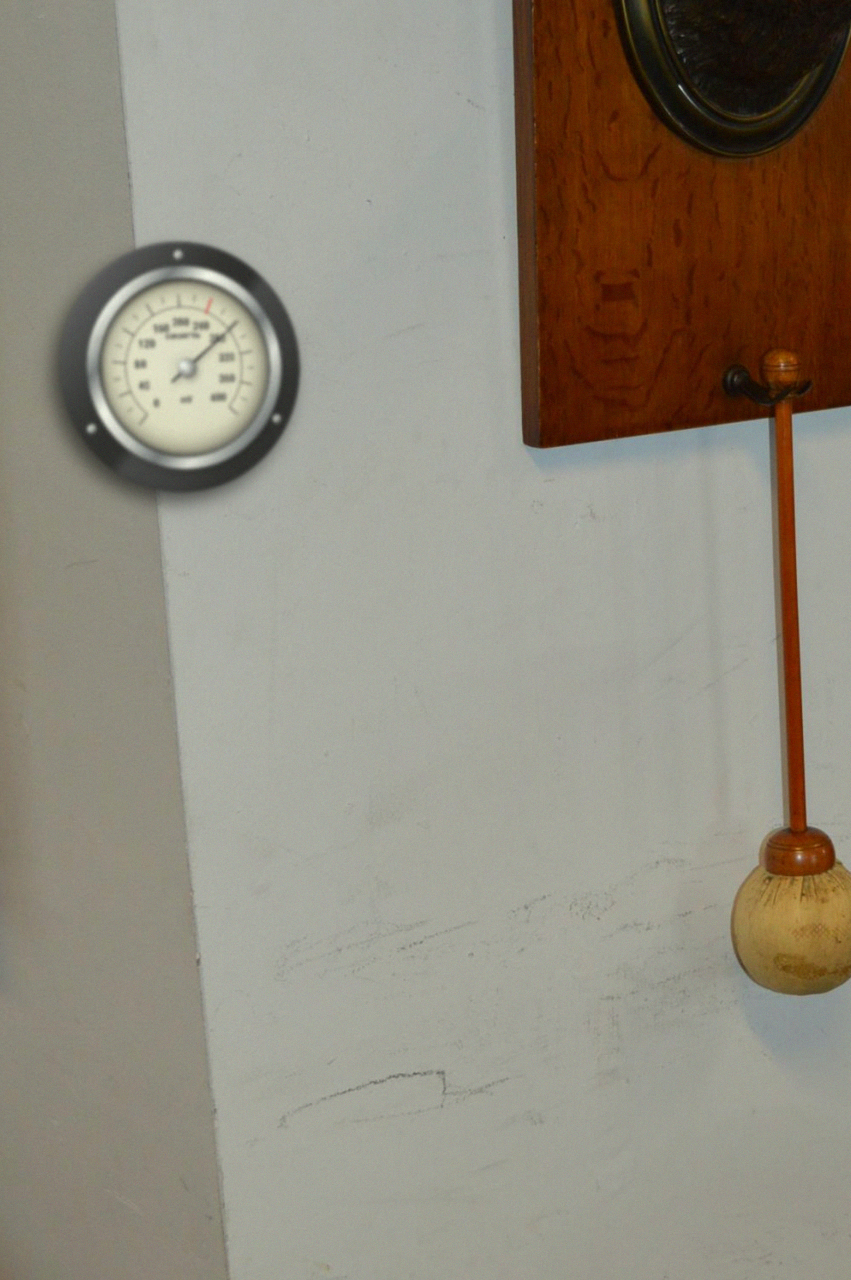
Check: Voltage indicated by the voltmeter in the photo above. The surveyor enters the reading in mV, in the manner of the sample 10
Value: 280
